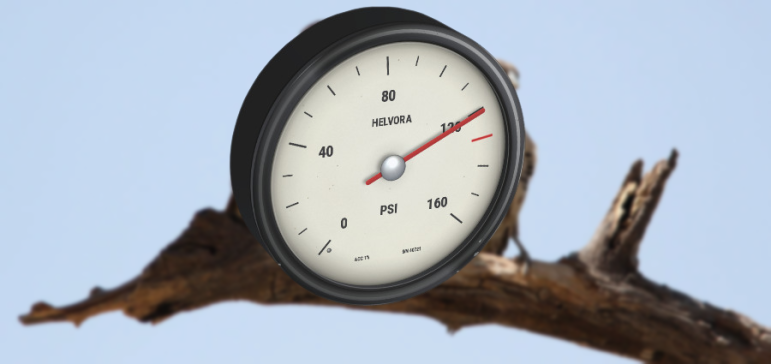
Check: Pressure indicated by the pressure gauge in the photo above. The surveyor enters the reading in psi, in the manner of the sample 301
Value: 120
